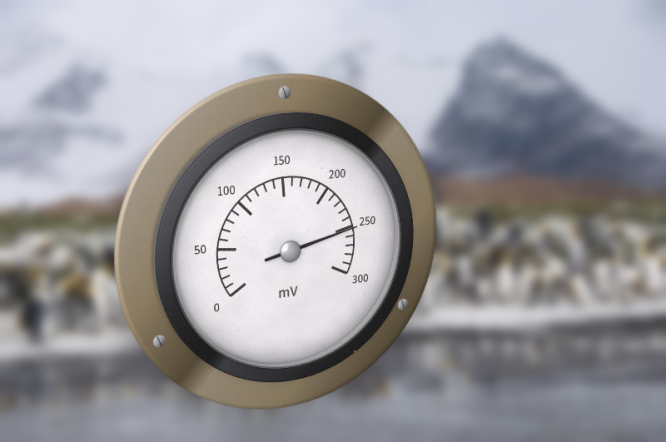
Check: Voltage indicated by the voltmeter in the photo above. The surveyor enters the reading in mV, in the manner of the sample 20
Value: 250
